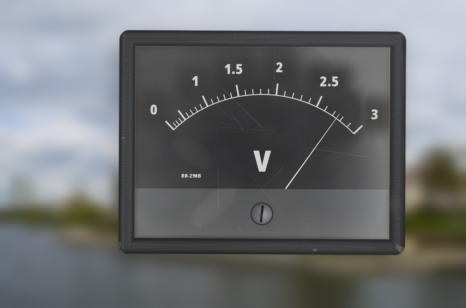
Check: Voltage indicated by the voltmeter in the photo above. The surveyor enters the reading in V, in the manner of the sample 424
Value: 2.75
